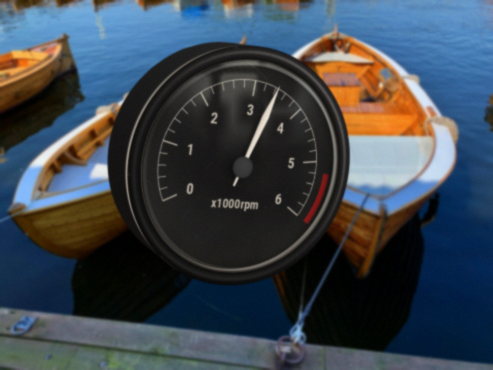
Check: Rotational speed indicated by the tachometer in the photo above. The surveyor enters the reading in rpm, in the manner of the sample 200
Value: 3400
